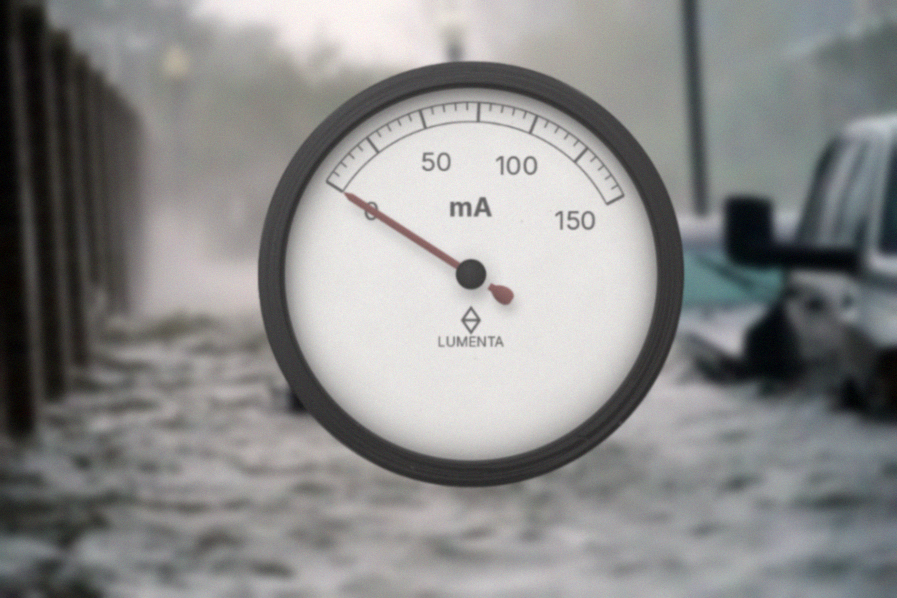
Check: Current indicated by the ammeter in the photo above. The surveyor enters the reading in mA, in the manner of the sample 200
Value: 0
